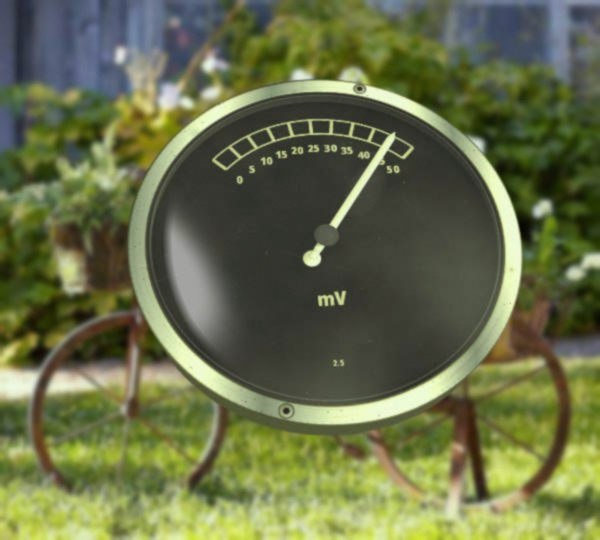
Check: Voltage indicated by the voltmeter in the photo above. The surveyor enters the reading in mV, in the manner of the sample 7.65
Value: 45
